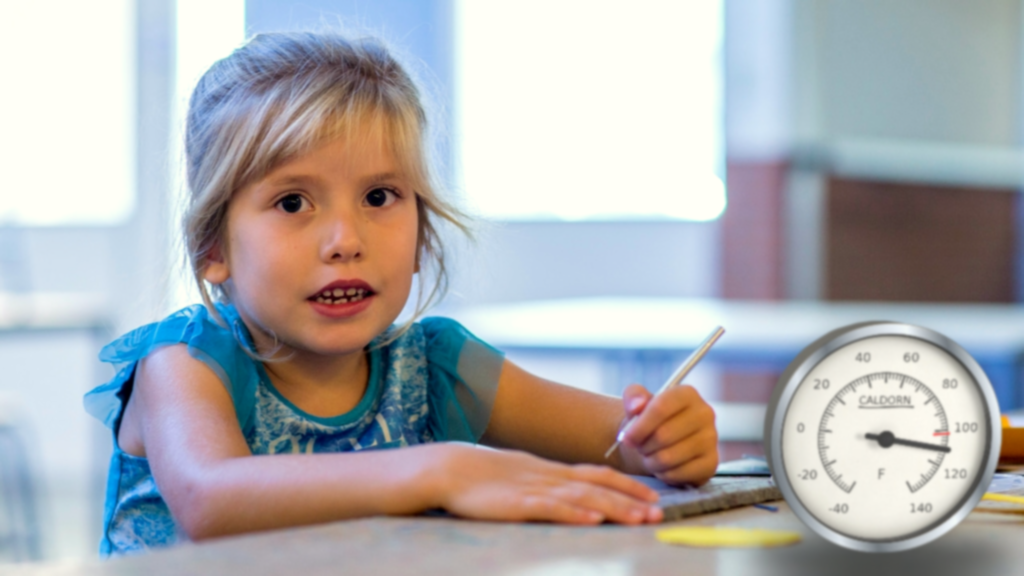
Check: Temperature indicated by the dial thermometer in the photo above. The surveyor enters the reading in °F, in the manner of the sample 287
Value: 110
